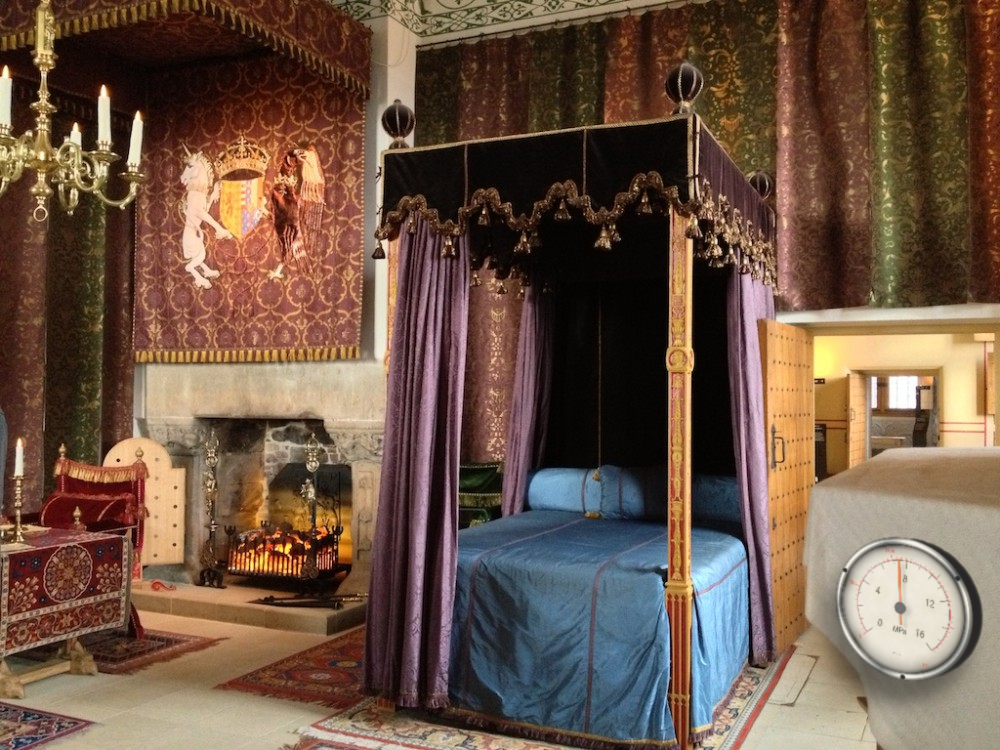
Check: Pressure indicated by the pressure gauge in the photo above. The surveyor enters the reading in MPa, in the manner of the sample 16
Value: 7.5
